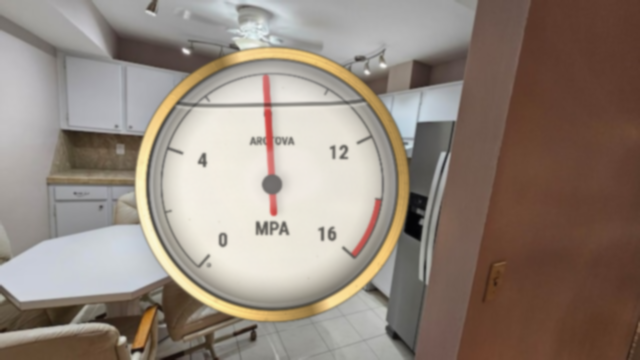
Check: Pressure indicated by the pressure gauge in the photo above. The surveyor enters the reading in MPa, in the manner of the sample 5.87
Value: 8
